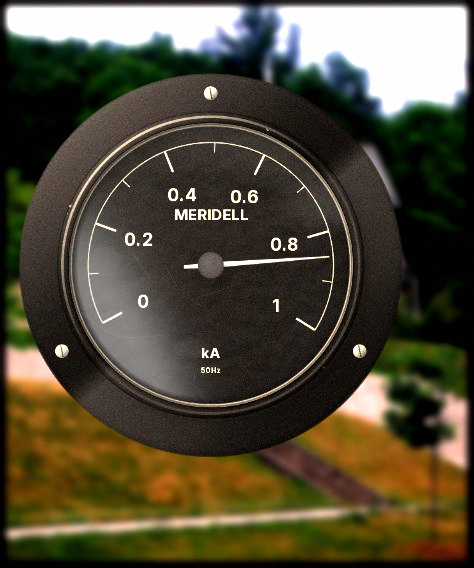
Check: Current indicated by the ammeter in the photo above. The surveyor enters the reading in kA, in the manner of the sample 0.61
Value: 0.85
